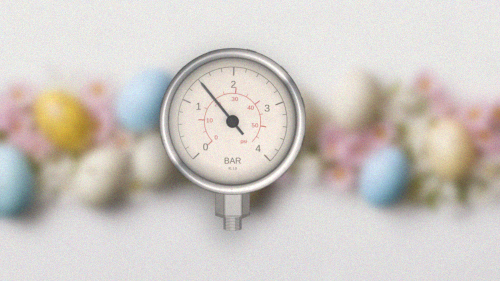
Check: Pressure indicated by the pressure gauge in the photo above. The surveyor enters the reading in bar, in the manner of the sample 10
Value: 1.4
